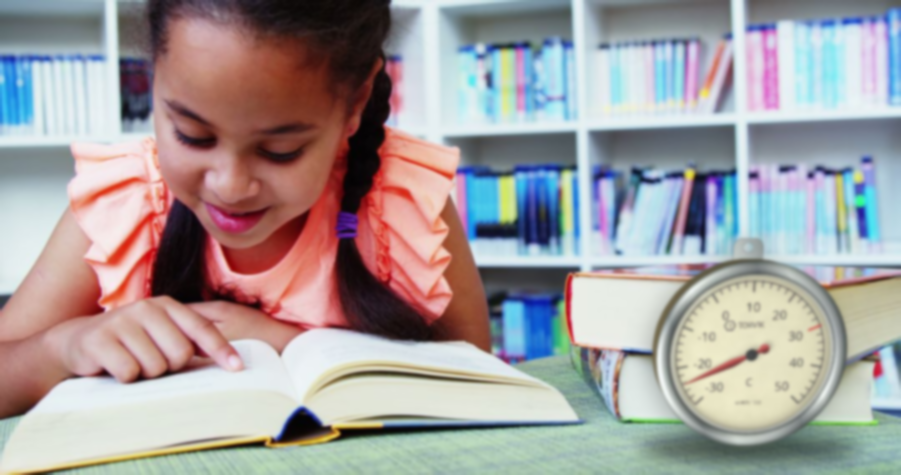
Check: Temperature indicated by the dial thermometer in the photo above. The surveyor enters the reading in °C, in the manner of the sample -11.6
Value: -24
